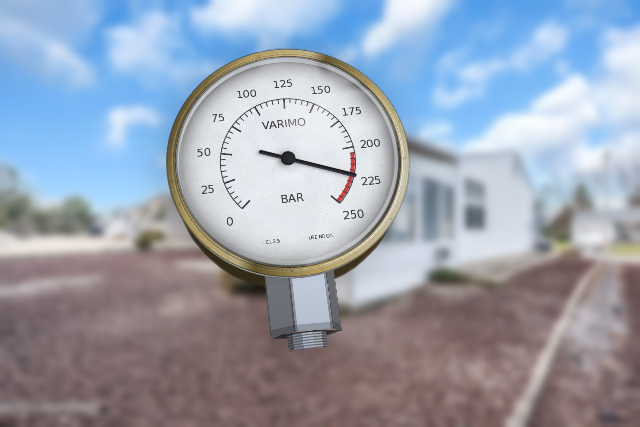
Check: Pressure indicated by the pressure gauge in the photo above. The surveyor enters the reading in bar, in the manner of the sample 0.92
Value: 225
